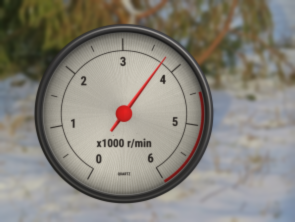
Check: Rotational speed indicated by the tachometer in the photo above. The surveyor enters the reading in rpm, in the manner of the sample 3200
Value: 3750
